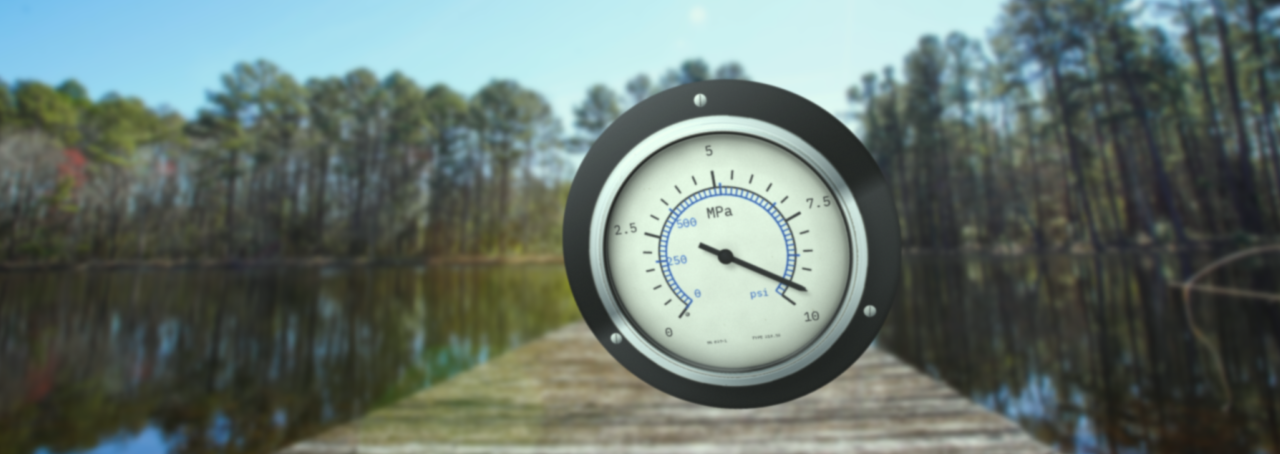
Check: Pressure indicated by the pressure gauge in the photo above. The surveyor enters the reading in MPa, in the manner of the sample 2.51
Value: 9.5
